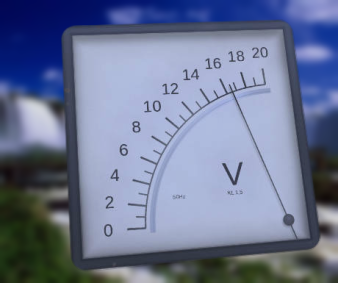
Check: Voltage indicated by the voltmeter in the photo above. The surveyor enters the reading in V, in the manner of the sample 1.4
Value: 16.5
